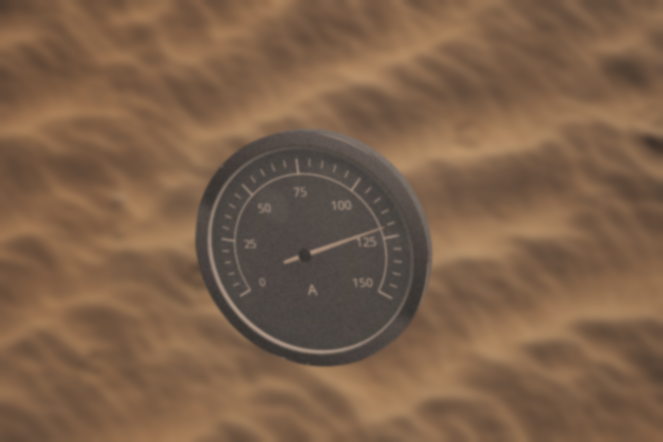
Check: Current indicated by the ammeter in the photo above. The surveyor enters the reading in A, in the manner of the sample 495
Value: 120
